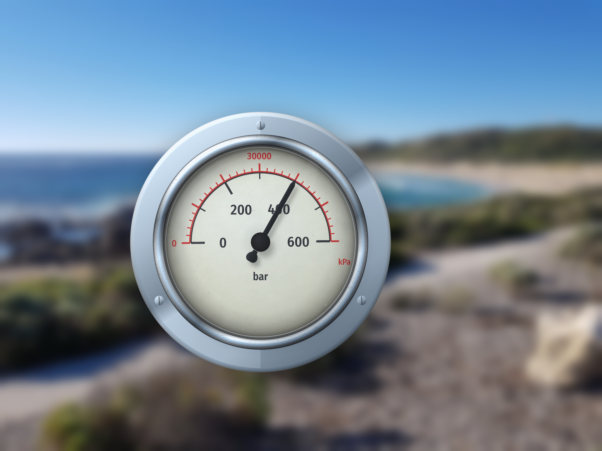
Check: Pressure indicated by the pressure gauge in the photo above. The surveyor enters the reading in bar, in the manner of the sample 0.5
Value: 400
